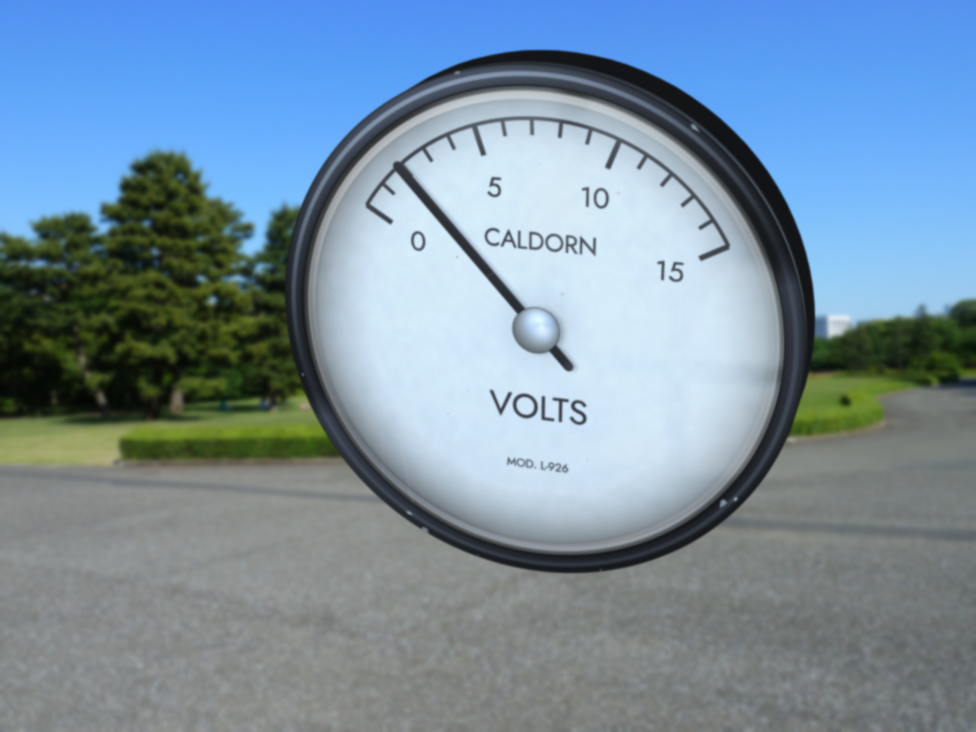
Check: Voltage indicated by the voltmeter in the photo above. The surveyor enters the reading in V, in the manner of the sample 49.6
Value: 2
